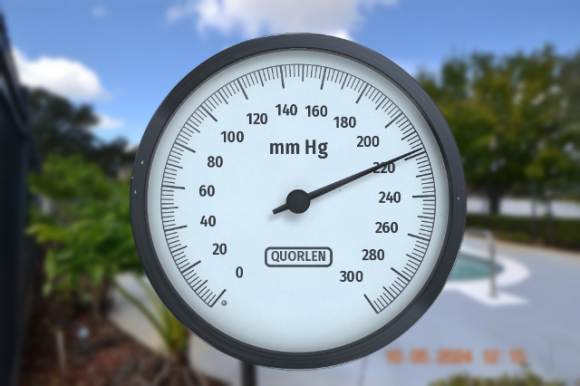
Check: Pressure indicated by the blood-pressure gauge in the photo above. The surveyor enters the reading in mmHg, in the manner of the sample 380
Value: 218
